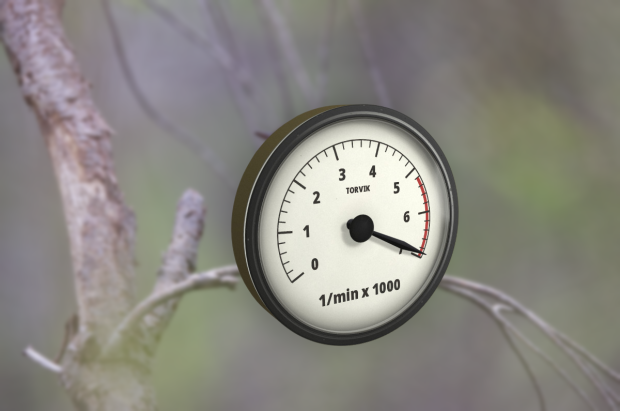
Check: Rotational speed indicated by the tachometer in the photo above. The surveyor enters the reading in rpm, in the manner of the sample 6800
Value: 6900
